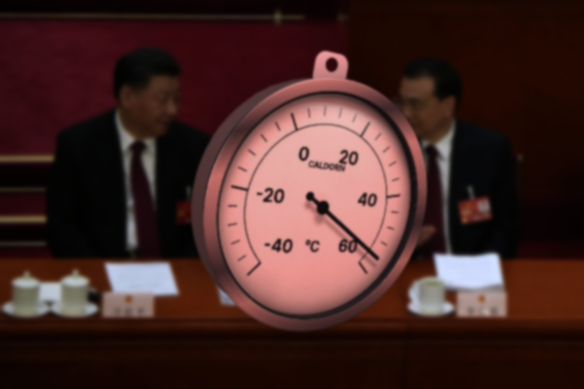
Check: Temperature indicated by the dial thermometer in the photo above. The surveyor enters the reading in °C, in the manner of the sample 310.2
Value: 56
